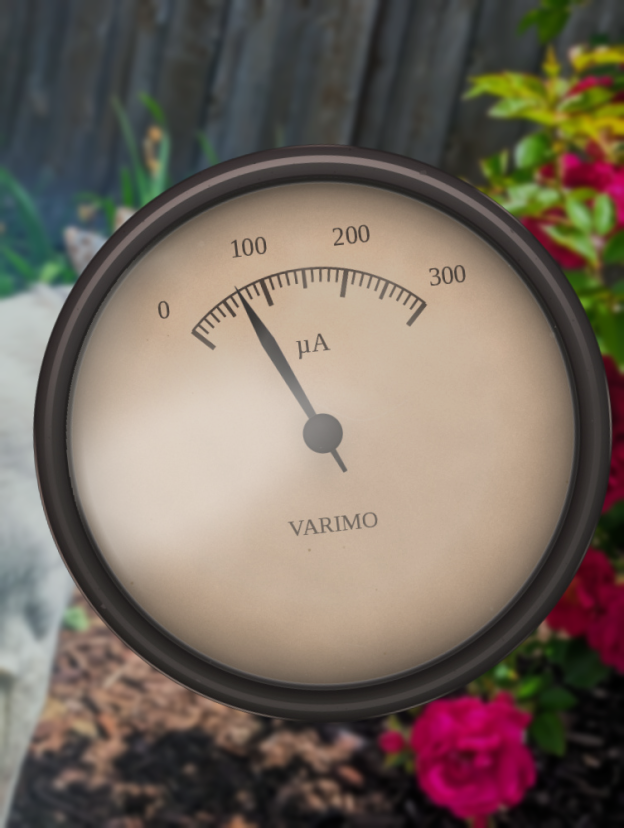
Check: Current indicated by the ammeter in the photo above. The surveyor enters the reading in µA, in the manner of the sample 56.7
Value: 70
